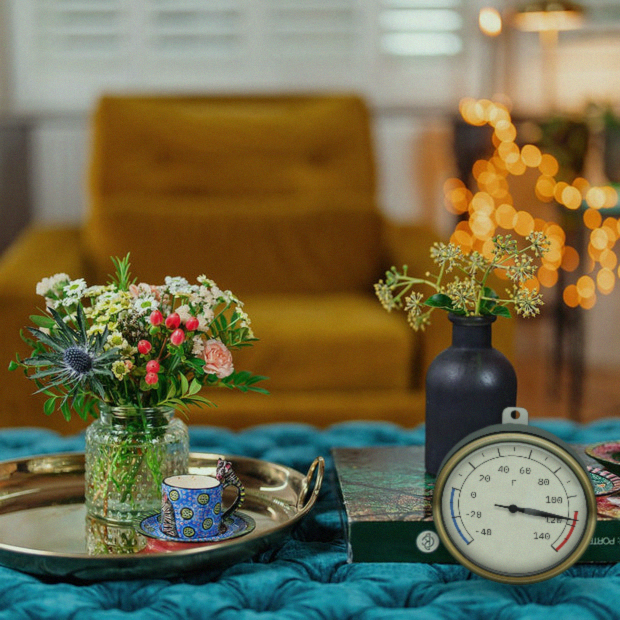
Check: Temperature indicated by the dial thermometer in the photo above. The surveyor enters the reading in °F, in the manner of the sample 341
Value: 115
